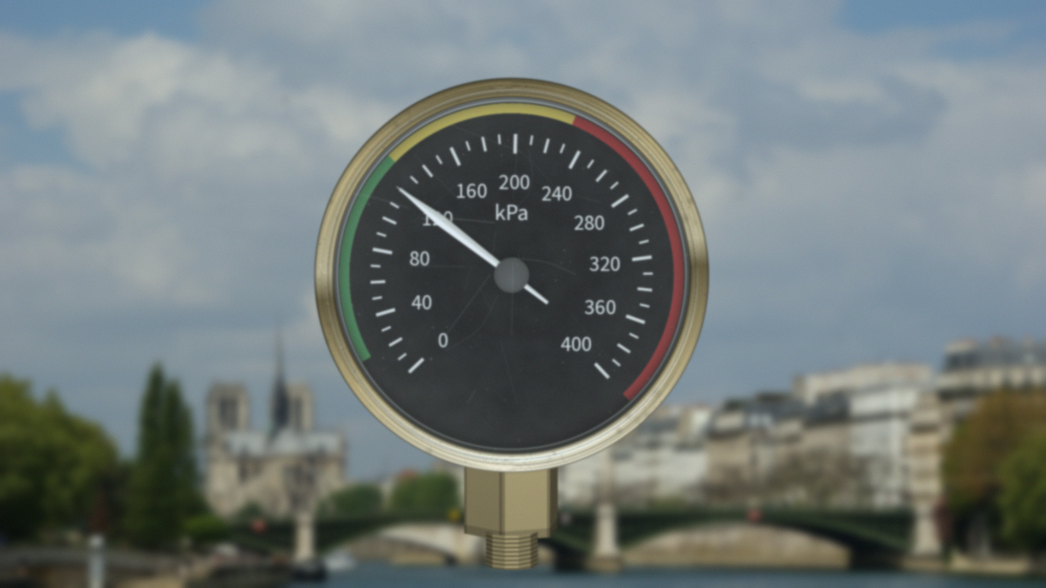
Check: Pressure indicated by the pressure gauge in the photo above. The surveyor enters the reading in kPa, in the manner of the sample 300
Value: 120
